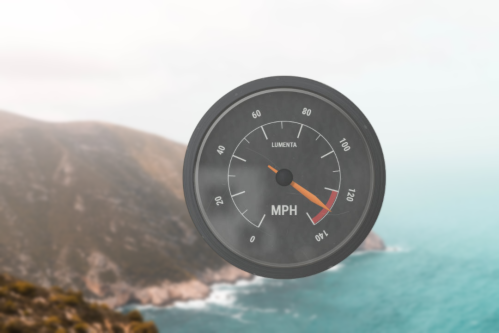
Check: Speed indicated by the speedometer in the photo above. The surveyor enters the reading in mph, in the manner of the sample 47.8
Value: 130
